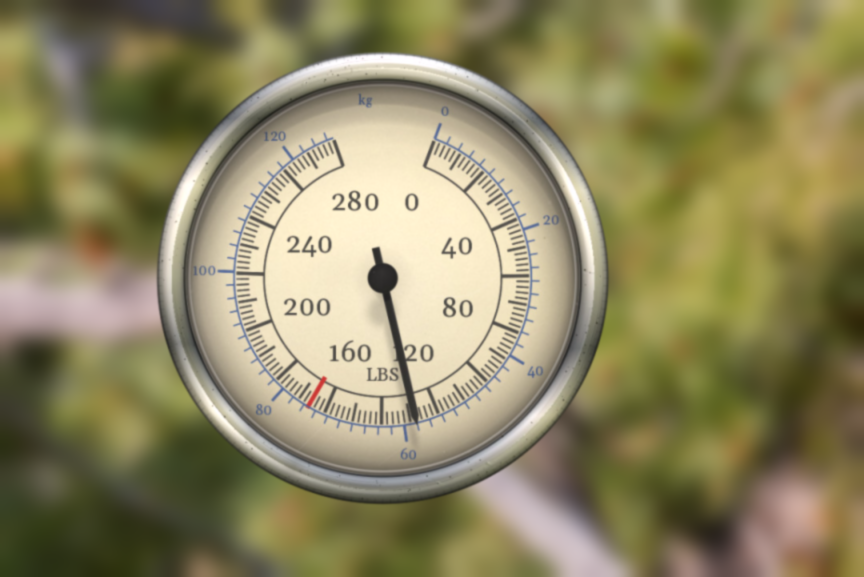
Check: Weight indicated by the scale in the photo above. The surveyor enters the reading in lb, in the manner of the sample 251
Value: 128
